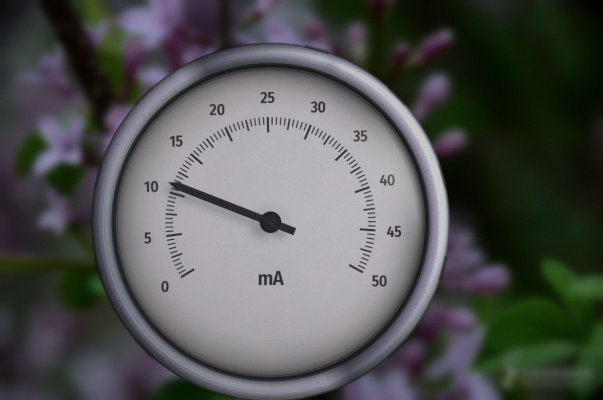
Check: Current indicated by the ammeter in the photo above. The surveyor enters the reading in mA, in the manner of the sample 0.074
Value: 11
